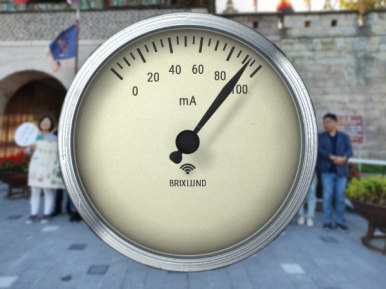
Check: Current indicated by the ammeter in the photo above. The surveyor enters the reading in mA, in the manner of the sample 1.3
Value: 92.5
